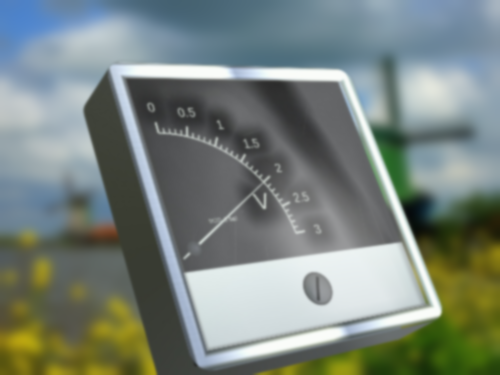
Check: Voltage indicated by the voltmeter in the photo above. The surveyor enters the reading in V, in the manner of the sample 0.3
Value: 2
